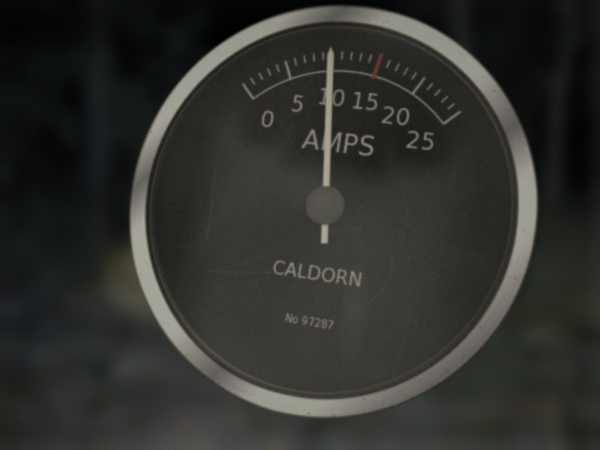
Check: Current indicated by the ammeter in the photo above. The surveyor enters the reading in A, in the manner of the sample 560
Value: 10
